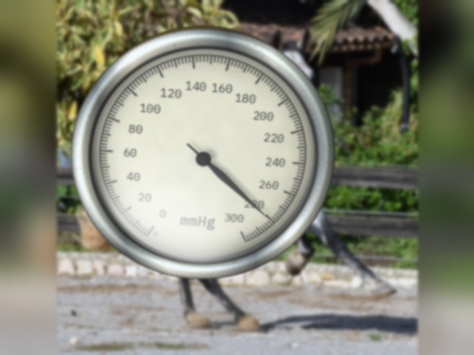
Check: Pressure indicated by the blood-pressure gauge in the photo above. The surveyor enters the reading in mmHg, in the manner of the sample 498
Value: 280
